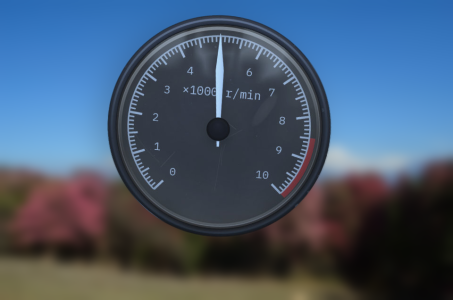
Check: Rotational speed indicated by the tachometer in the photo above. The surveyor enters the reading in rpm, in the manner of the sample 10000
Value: 5000
